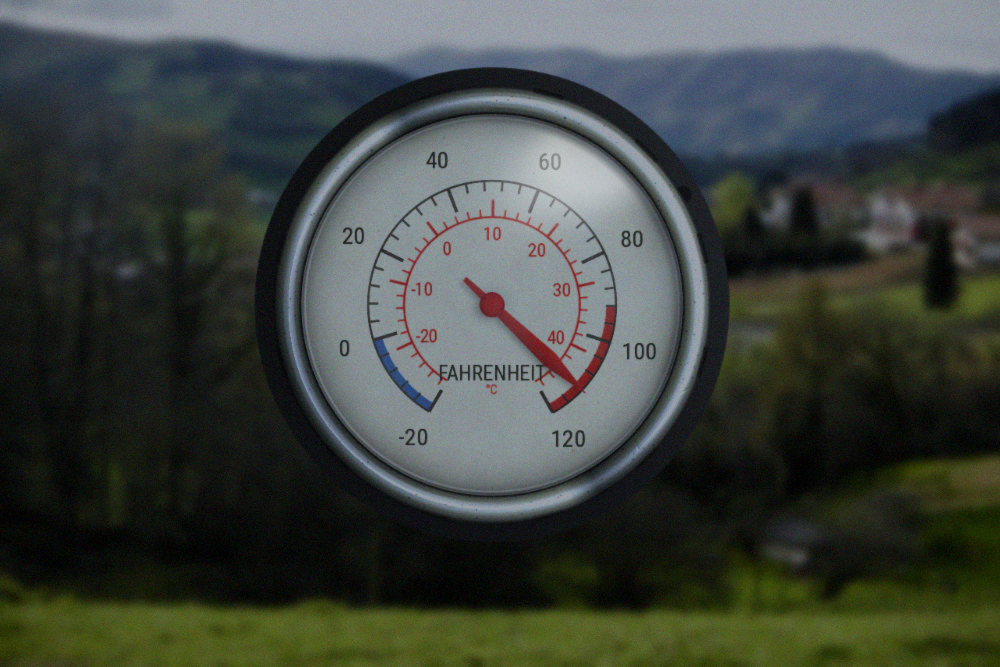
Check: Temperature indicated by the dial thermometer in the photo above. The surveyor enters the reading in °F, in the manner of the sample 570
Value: 112
